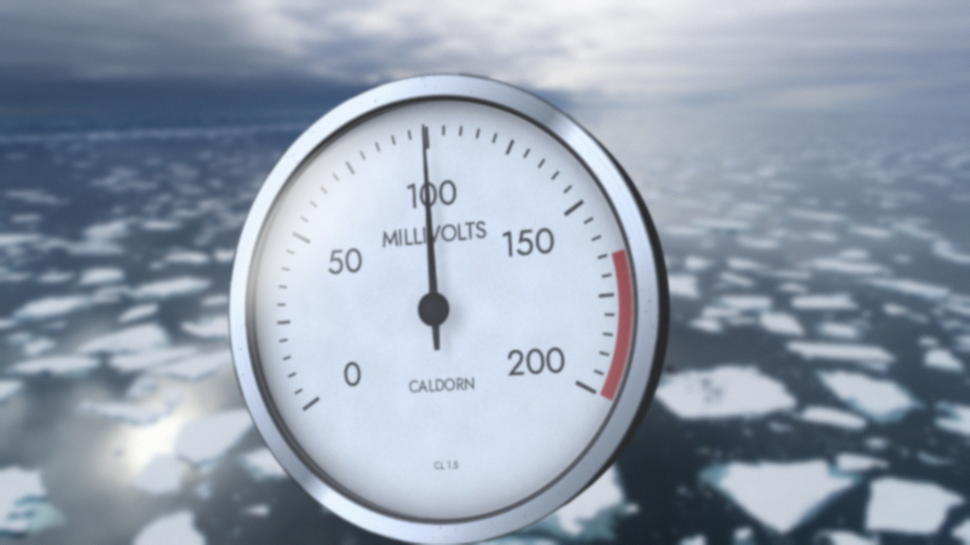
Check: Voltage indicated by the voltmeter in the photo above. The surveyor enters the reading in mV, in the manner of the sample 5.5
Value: 100
